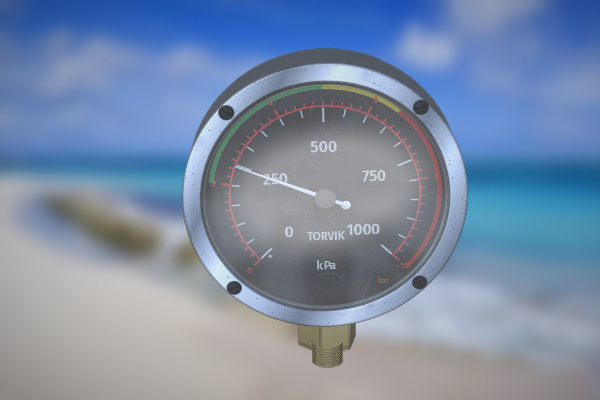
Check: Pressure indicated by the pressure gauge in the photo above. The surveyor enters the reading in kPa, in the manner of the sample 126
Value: 250
